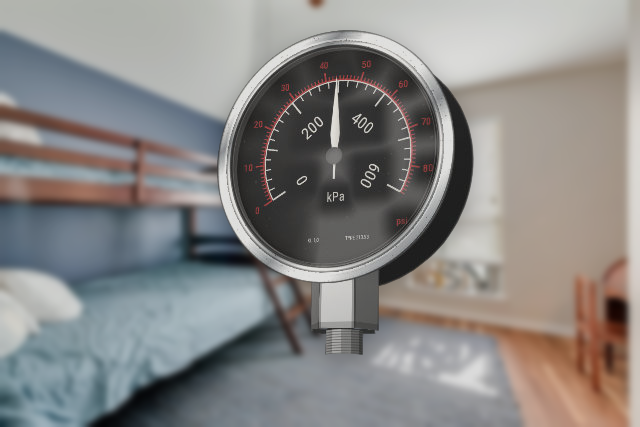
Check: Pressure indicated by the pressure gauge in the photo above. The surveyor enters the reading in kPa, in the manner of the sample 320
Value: 300
